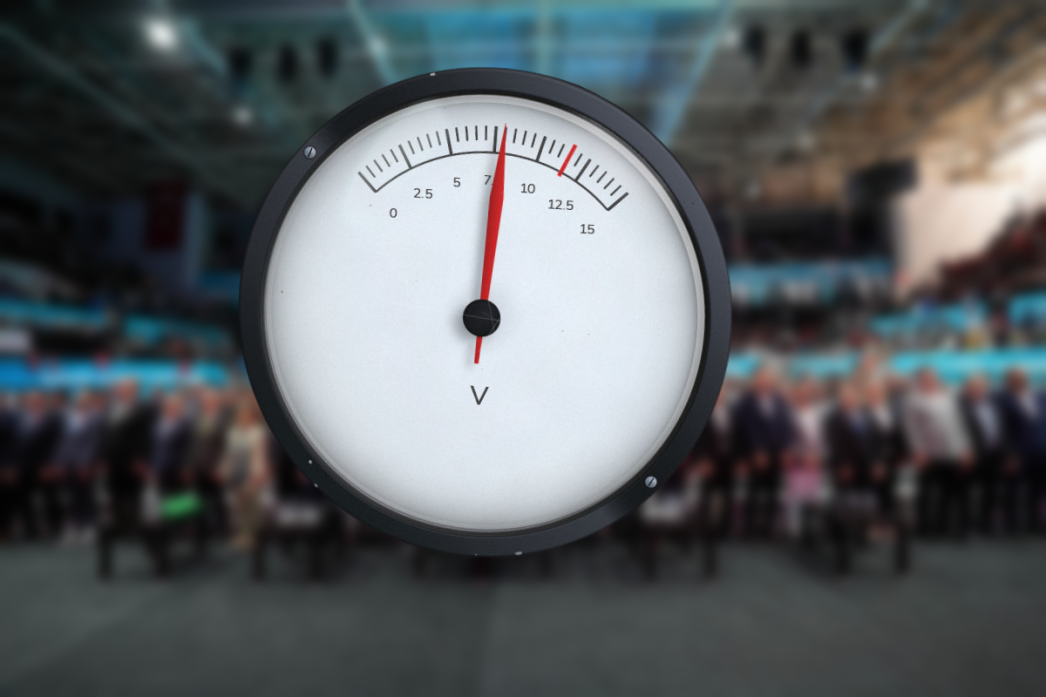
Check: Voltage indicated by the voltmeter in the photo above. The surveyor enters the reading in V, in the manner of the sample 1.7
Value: 8
